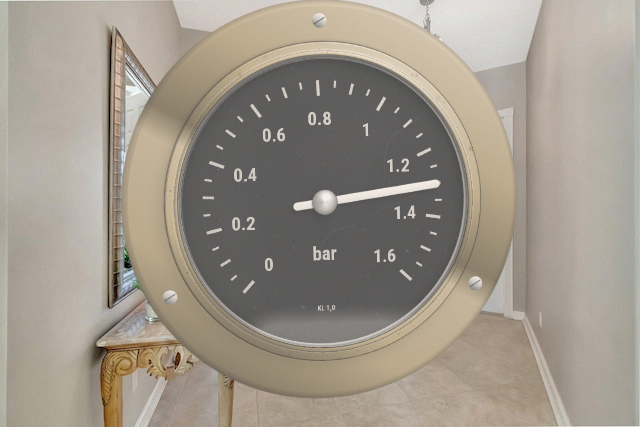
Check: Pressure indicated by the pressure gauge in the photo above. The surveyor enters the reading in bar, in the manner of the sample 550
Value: 1.3
